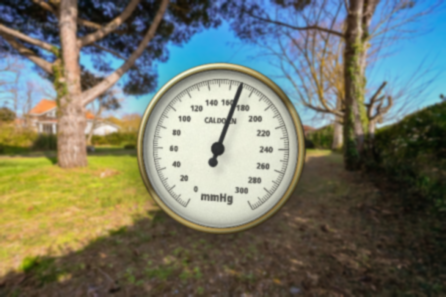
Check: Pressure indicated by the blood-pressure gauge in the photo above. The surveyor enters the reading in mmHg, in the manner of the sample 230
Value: 170
